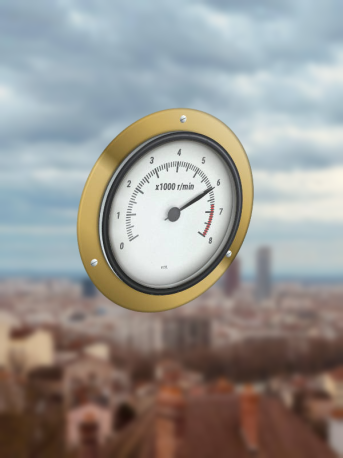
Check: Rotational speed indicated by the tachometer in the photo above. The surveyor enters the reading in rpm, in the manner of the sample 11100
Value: 6000
